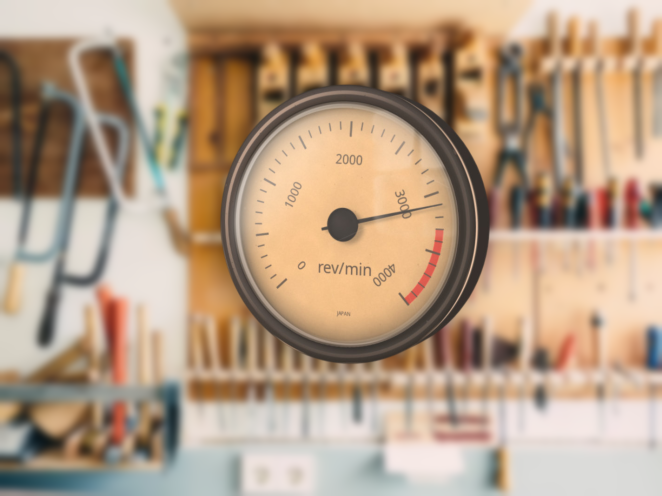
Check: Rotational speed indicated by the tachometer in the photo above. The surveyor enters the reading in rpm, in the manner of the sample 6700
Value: 3100
